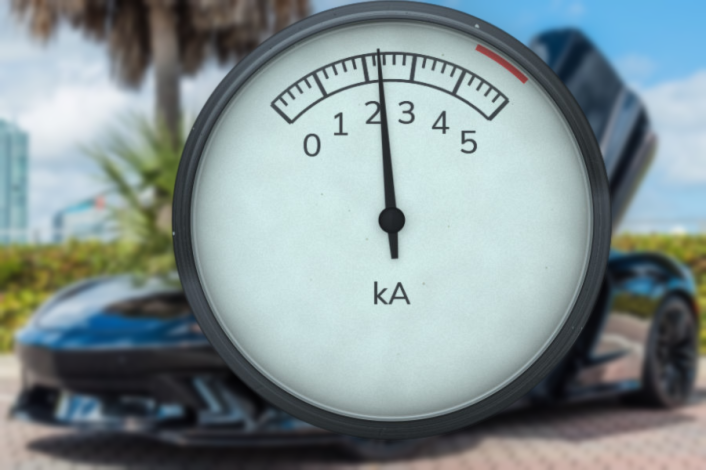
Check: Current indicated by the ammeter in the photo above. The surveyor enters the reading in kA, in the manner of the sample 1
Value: 2.3
